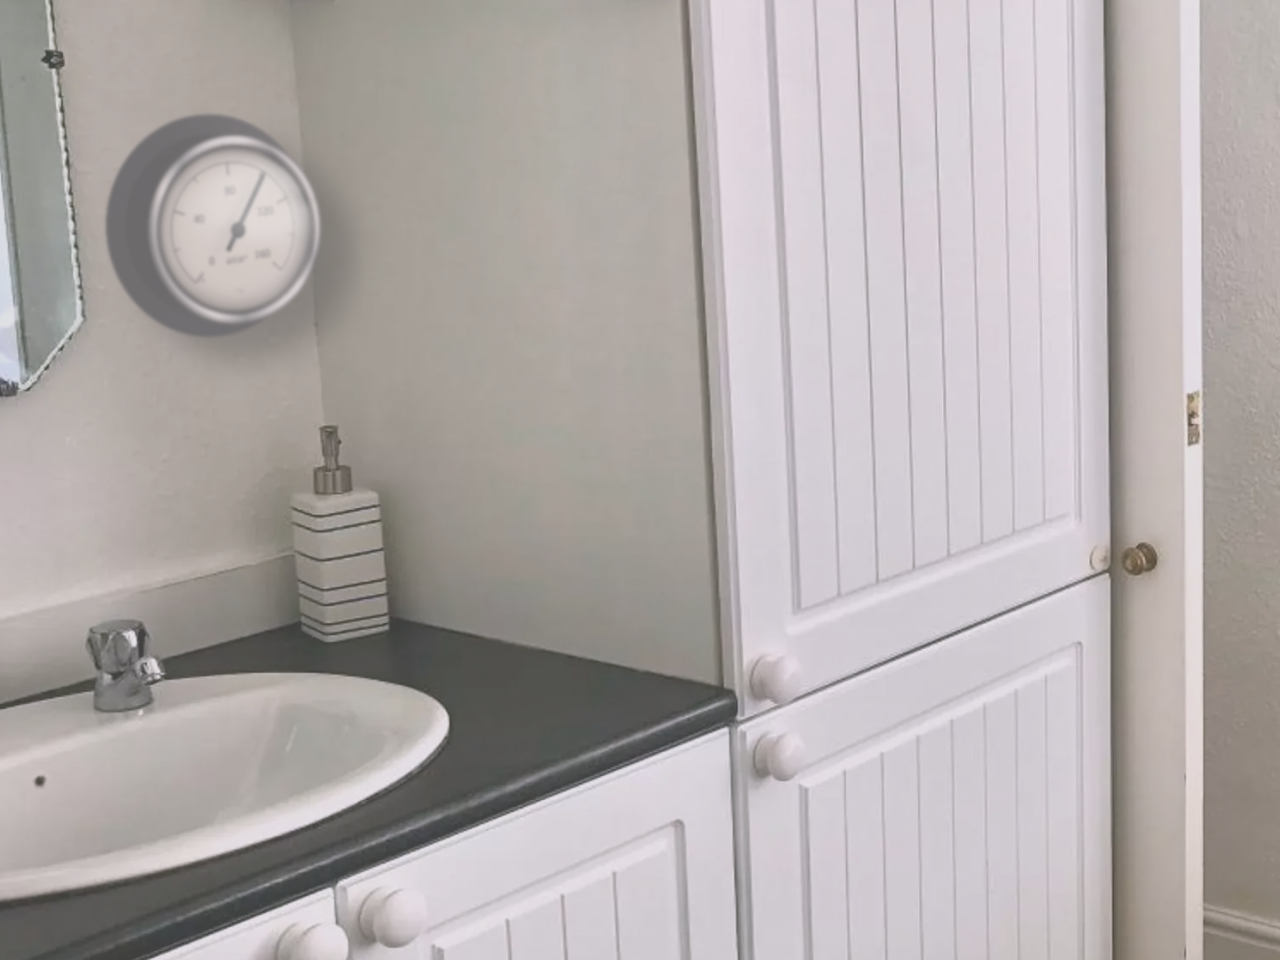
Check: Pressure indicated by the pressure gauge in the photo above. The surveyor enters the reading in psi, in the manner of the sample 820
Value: 100
